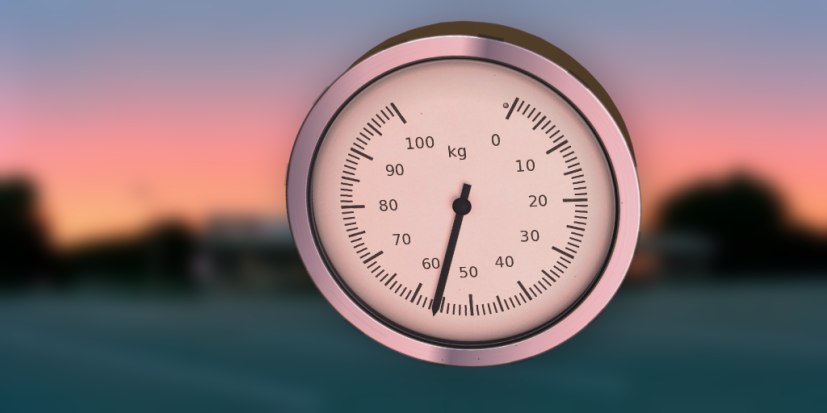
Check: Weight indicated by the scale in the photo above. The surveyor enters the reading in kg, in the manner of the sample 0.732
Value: 56
